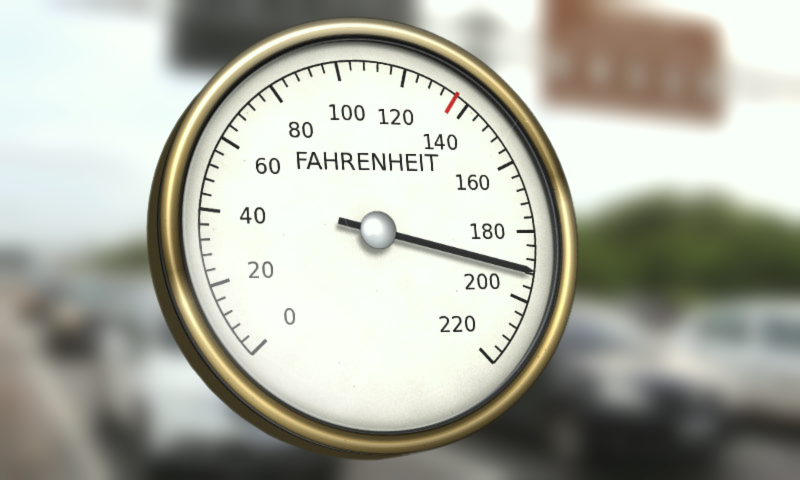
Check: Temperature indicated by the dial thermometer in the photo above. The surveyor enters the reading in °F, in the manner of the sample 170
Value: 192
